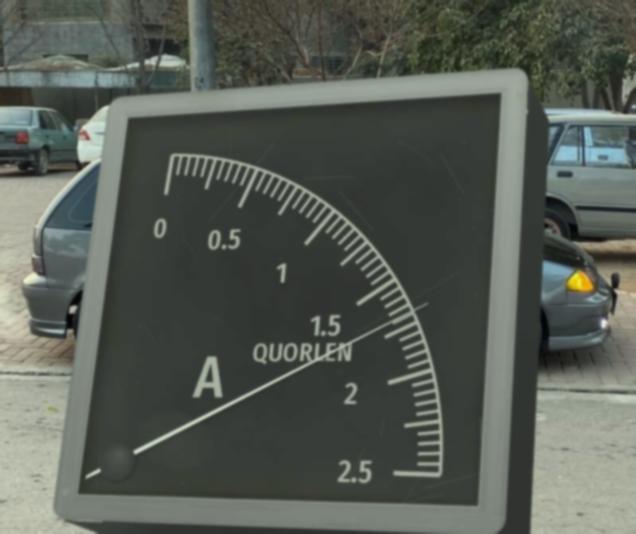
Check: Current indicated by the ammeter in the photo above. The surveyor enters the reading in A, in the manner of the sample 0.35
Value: 1.7
